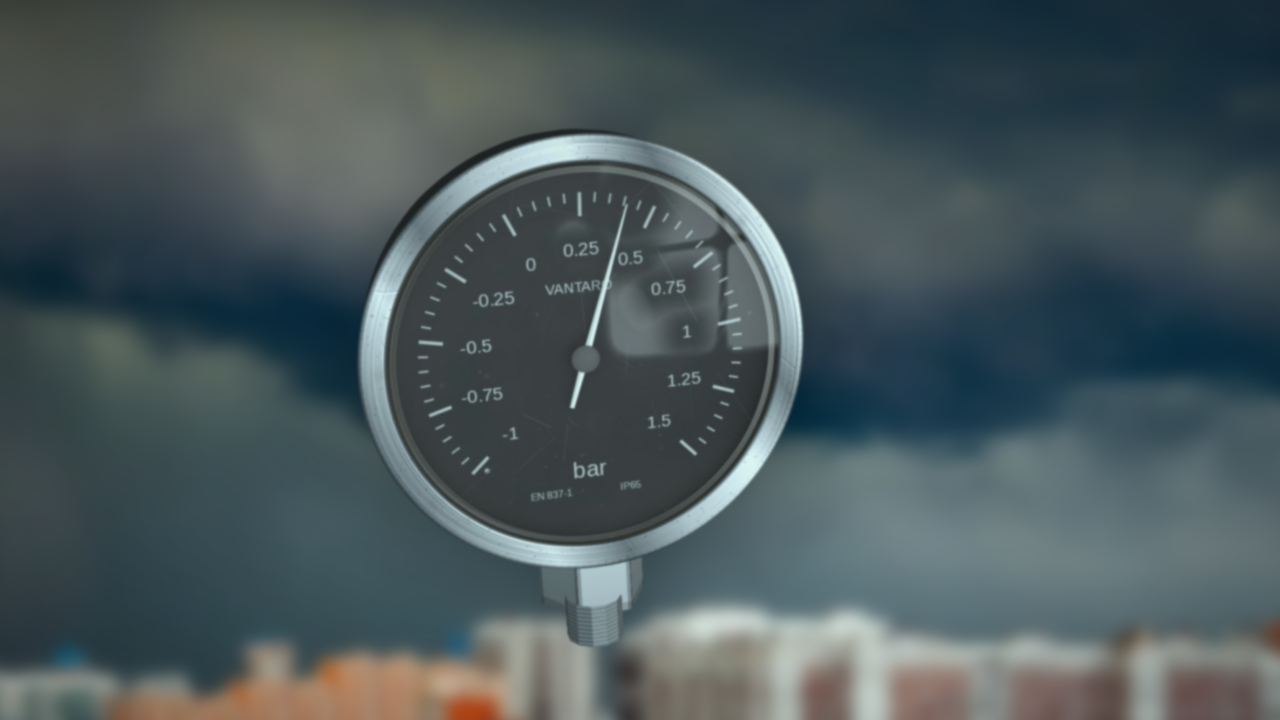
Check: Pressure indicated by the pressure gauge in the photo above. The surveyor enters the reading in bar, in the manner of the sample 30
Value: 0.4
